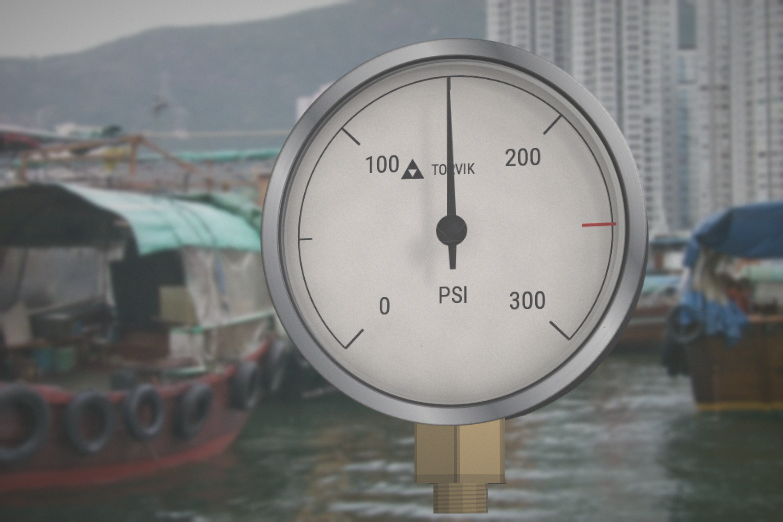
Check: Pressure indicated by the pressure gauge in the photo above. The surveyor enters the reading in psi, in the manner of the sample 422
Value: 150
